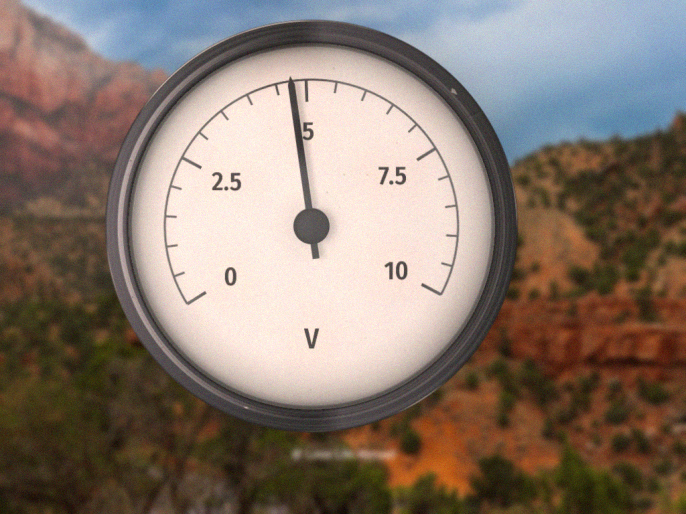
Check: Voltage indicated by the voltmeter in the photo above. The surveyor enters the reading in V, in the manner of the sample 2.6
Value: 4.75
